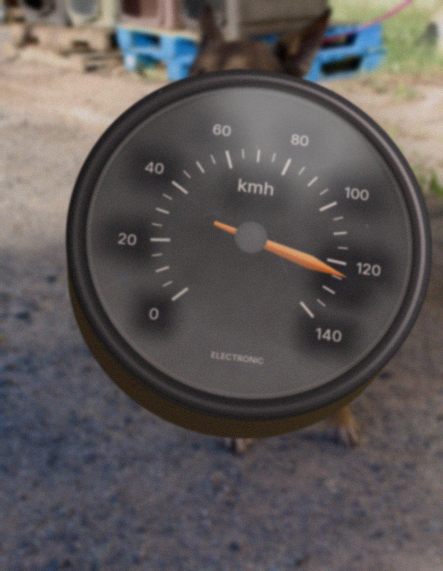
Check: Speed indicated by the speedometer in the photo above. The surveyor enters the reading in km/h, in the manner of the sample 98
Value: 125
